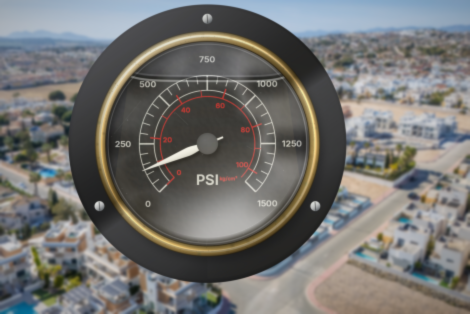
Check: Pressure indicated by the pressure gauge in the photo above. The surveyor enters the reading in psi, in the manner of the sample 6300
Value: 125
